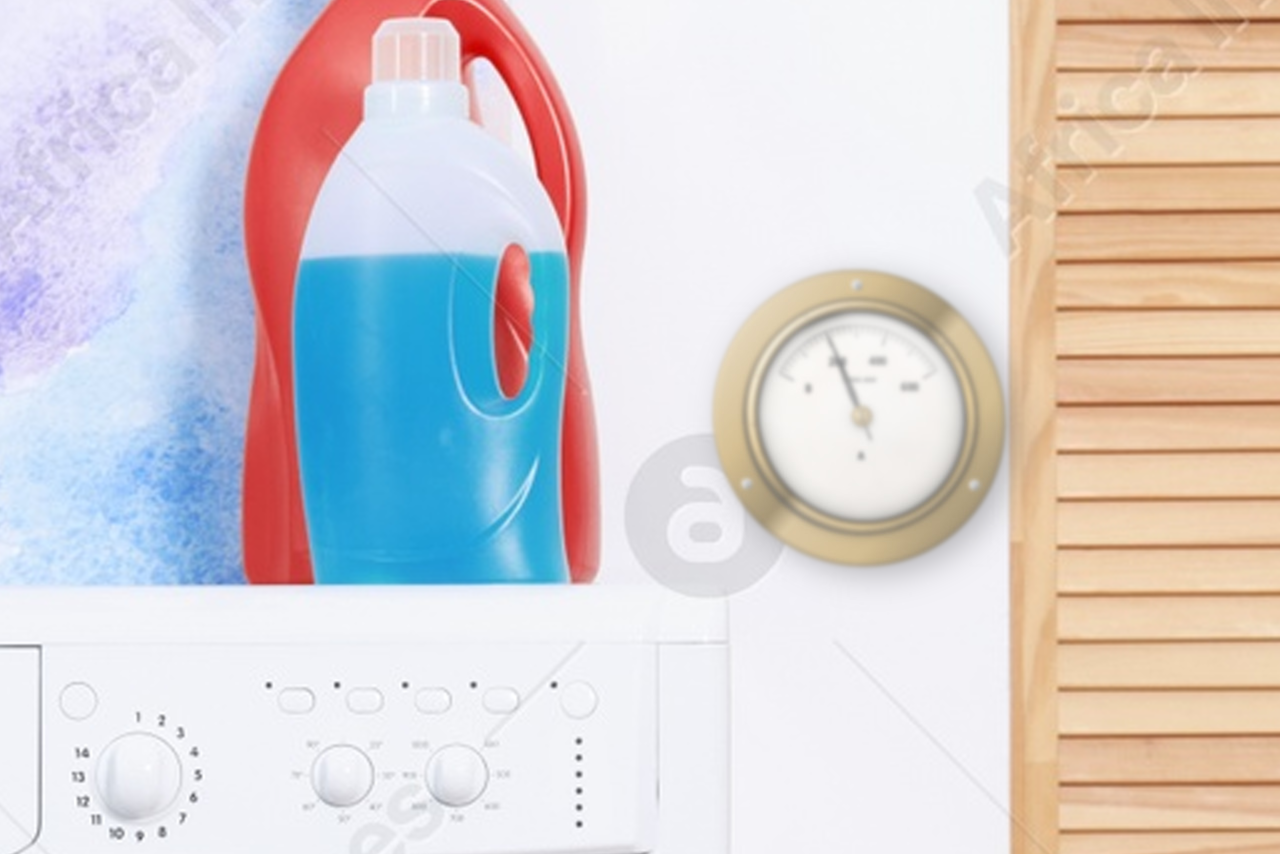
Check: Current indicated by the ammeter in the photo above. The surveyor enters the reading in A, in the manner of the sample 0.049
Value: 200
